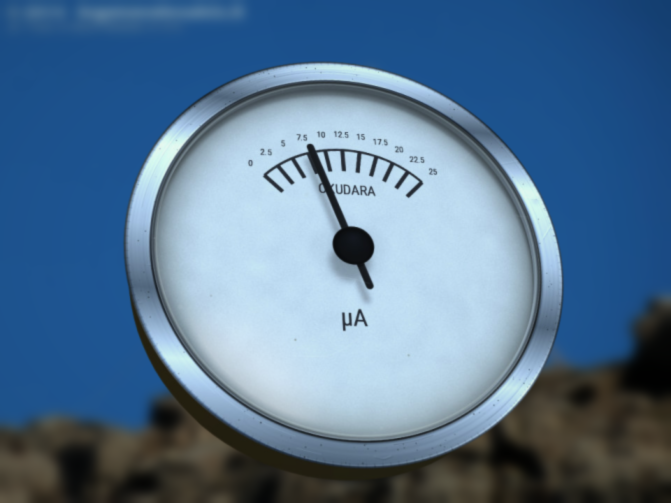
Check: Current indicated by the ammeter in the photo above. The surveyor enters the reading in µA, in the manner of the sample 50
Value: 7.5
